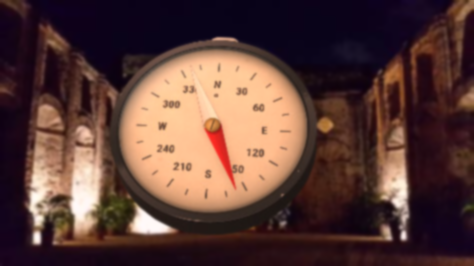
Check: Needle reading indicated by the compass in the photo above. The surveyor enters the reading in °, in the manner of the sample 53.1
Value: 157.5
